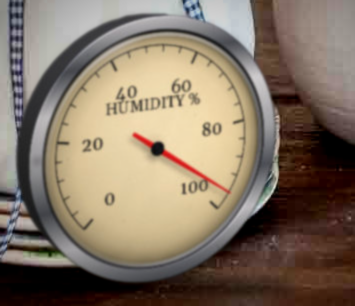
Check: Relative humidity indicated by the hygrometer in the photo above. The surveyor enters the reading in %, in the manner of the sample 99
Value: 96
